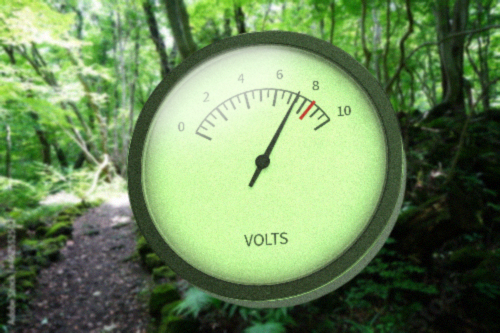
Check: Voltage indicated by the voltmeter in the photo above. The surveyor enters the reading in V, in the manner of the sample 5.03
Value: 7.5
